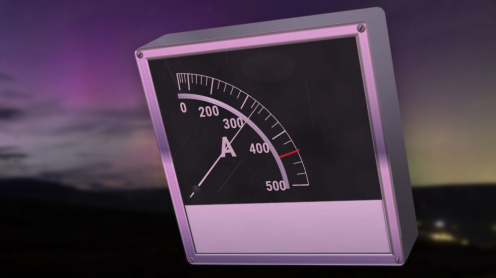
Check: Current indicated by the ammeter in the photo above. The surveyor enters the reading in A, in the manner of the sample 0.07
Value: 330
